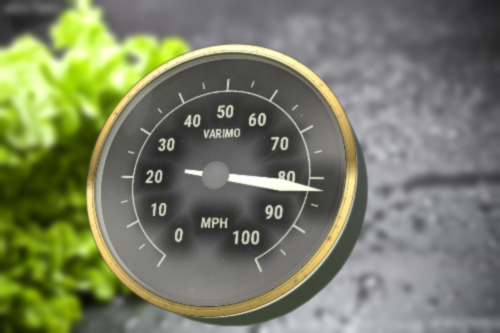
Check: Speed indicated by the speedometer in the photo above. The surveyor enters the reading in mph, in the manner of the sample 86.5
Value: 82.5
